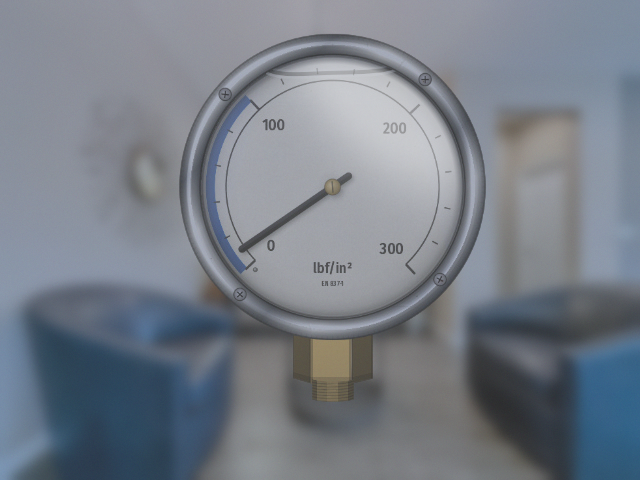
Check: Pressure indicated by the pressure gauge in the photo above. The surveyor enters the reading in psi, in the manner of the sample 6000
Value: 10
